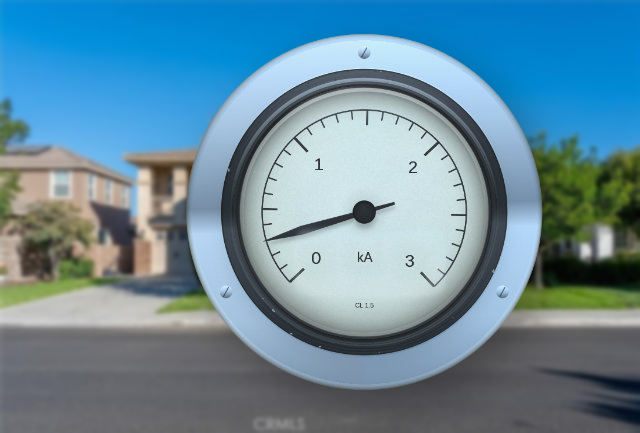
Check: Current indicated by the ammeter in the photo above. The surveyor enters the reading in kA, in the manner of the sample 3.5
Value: 0.3
